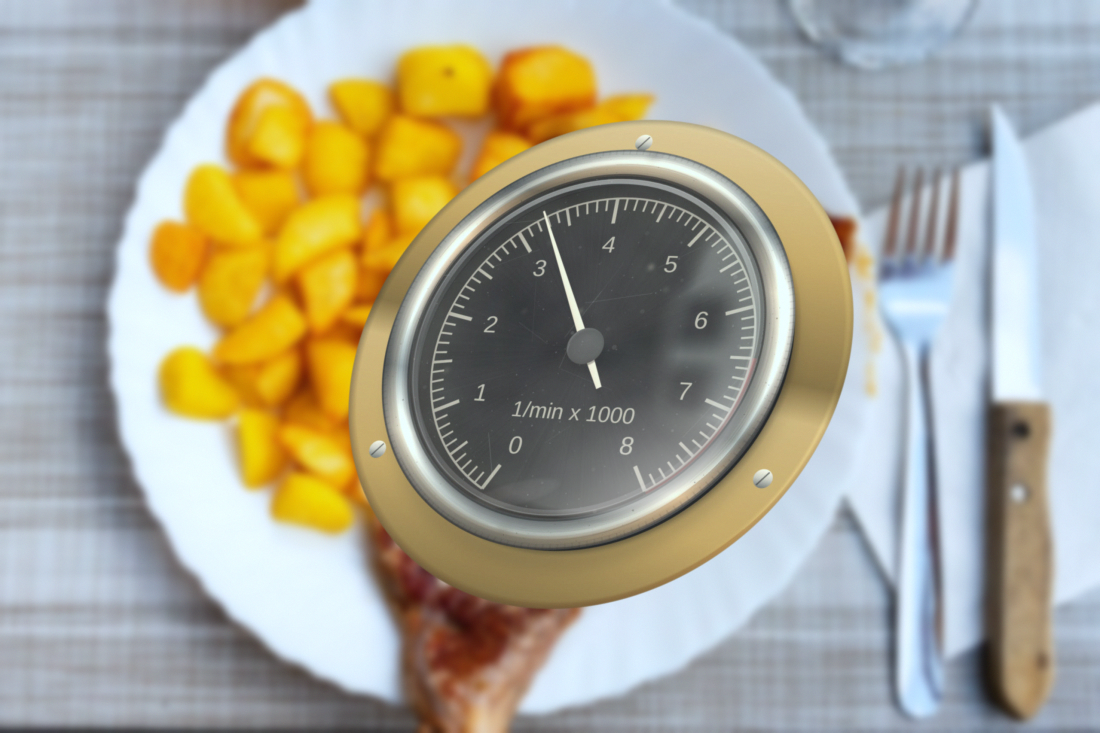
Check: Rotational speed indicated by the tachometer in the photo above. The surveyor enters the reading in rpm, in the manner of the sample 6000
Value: 3300
